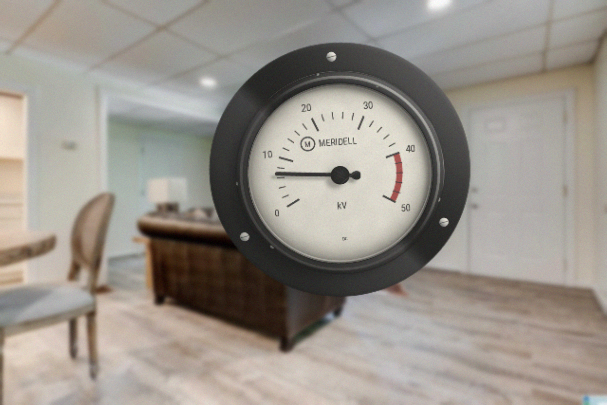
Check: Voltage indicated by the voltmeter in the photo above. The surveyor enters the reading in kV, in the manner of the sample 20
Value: 7
